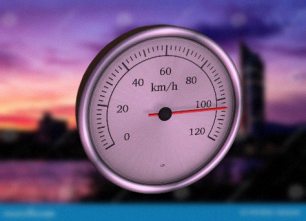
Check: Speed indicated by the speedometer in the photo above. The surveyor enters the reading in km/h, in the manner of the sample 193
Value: 104
